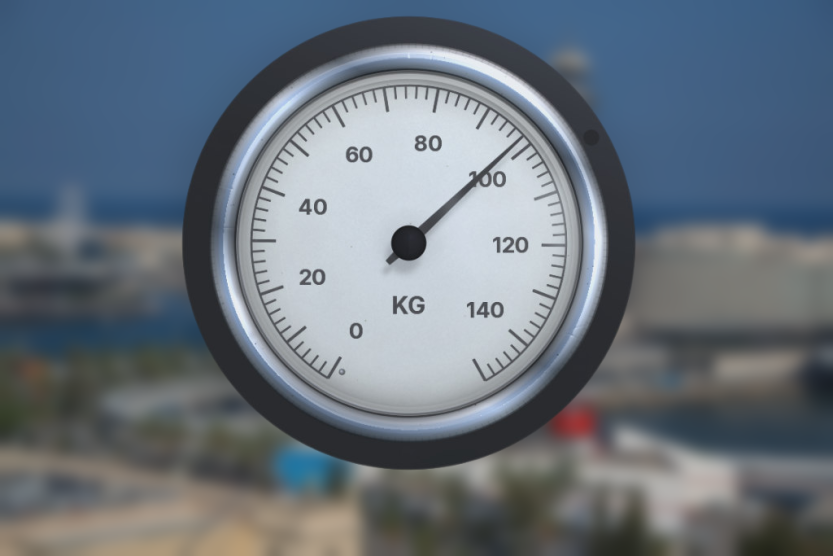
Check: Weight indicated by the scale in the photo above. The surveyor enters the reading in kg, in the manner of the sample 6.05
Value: 98
